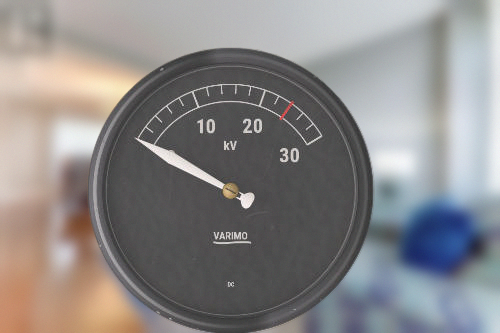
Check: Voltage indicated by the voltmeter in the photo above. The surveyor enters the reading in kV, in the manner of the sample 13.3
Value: 0
